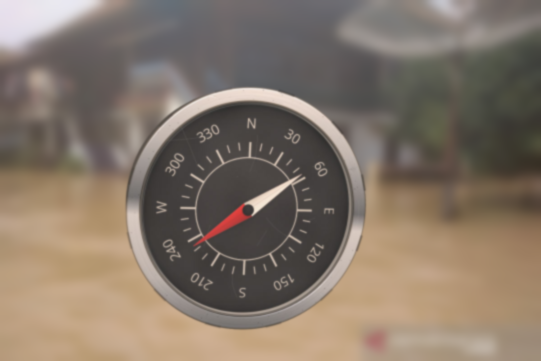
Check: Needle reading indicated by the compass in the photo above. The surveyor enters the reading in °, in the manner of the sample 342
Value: 235
